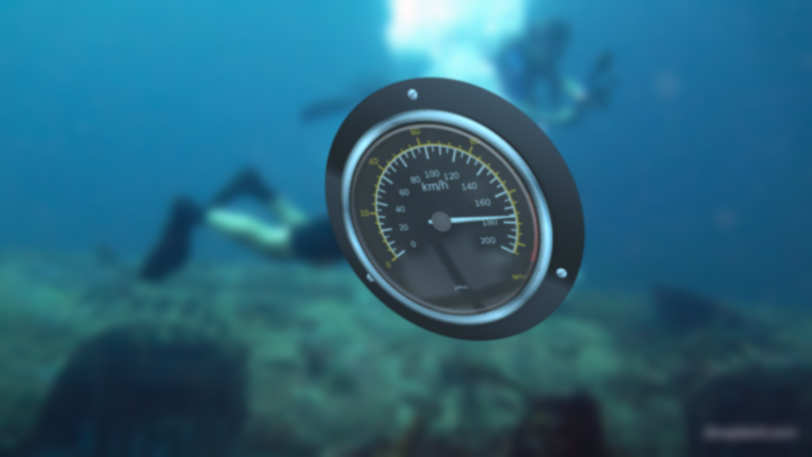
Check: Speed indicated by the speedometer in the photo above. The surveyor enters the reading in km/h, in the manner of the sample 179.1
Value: 175
